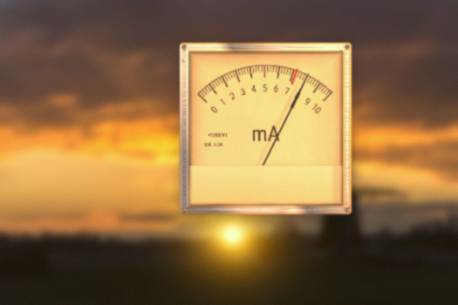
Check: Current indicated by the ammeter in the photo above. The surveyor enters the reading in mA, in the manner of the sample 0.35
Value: 8
